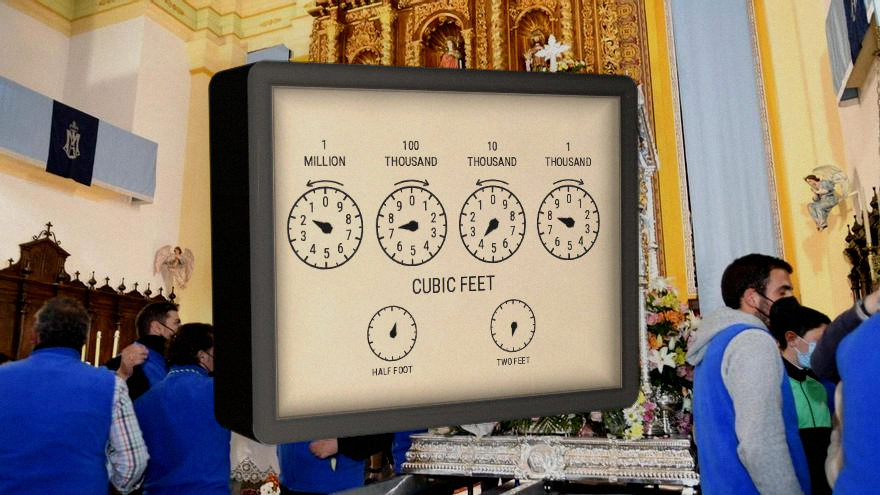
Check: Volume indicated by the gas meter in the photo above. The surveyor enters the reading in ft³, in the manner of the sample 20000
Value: 173800
